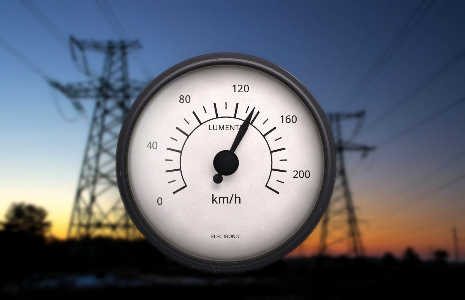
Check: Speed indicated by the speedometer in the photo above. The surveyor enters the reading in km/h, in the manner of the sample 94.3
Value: 135
